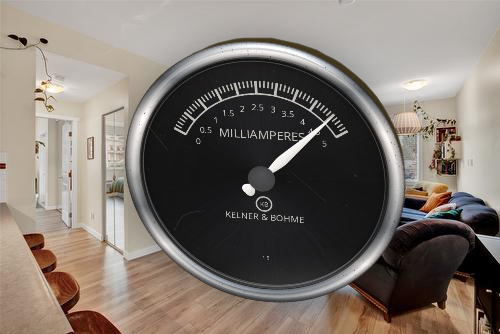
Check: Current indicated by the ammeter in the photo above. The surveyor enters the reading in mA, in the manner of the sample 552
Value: 4.5
